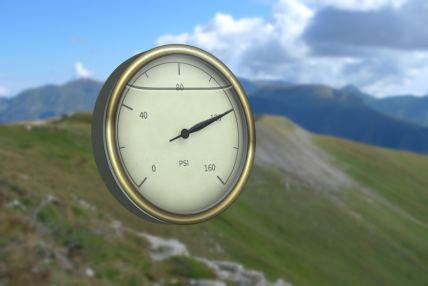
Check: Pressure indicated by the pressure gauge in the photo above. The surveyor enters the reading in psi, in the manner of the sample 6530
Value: 120
